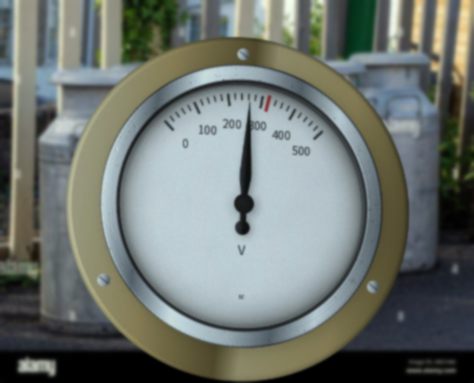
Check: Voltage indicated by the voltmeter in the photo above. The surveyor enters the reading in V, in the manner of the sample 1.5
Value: 260
